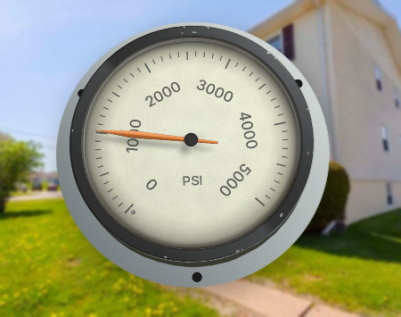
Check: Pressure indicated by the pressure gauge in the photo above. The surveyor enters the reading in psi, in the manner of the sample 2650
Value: 1000
